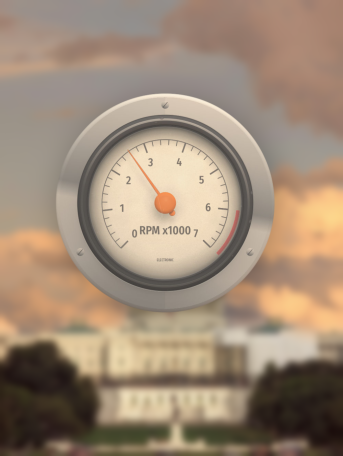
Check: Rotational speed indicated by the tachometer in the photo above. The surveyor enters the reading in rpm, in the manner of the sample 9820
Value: 2600
